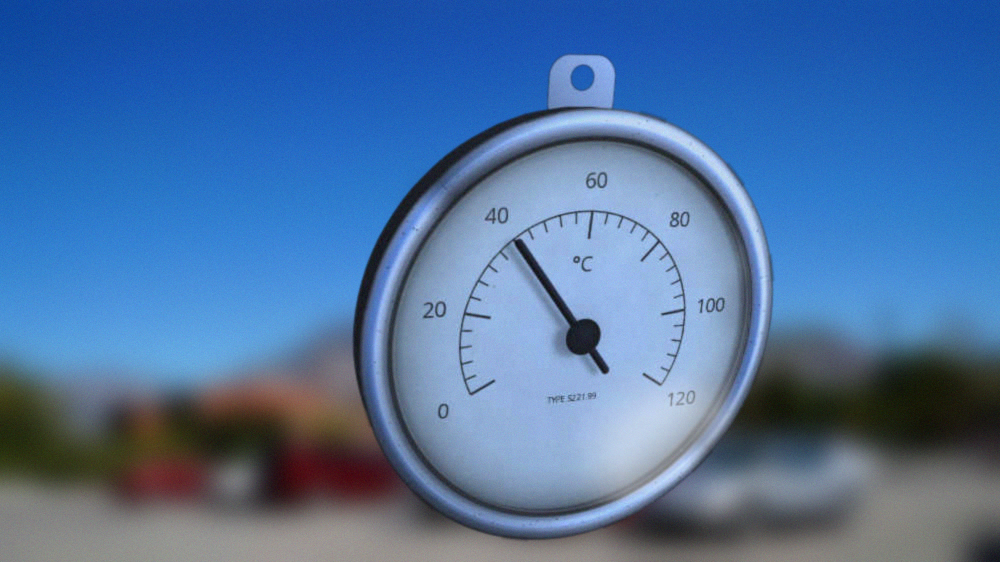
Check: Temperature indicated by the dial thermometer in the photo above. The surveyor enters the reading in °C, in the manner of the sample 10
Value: 40
